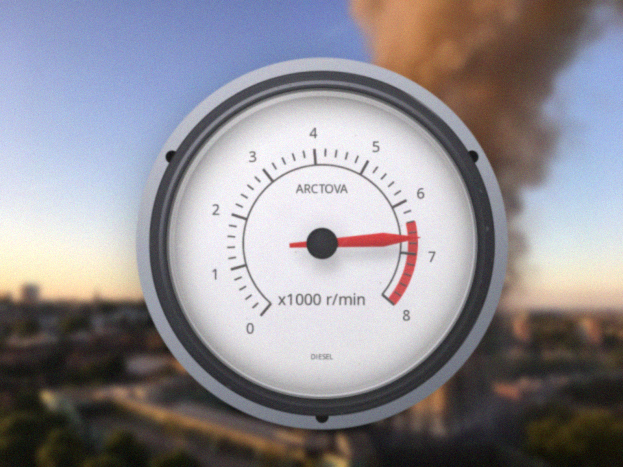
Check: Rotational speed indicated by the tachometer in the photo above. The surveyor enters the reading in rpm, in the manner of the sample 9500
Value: 6700
